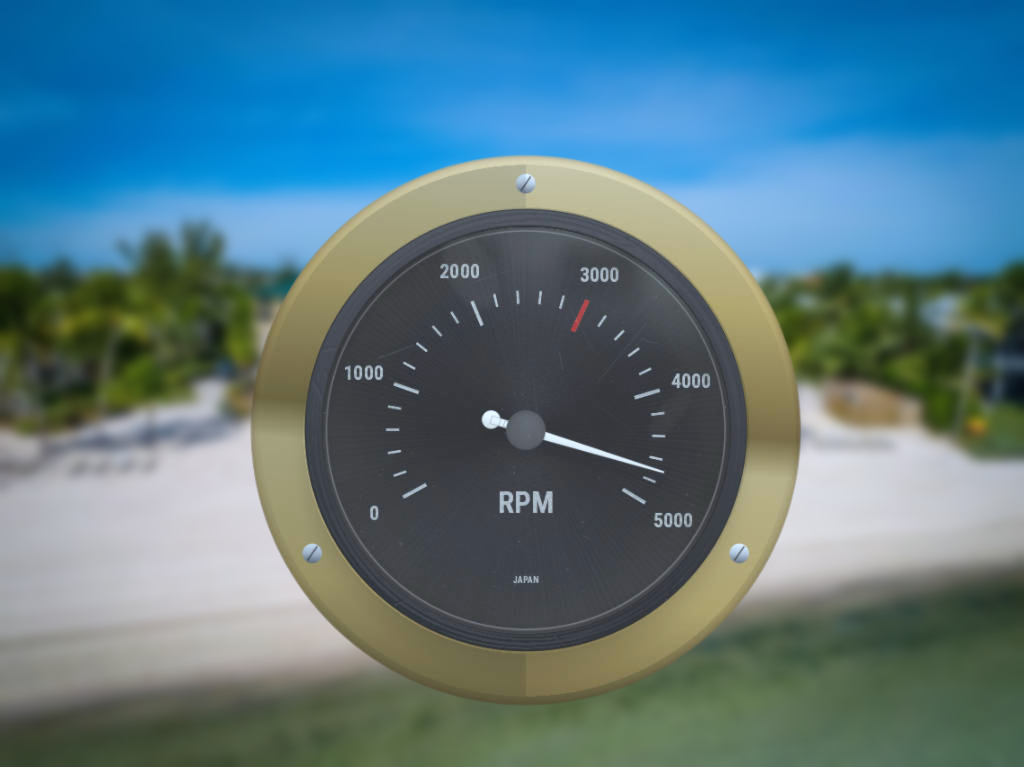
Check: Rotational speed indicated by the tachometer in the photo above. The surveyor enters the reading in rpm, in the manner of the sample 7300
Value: 4700
